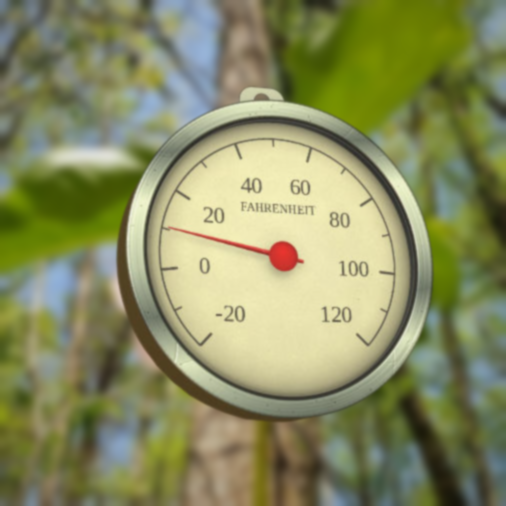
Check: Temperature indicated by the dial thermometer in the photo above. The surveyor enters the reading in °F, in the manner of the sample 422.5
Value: 10
